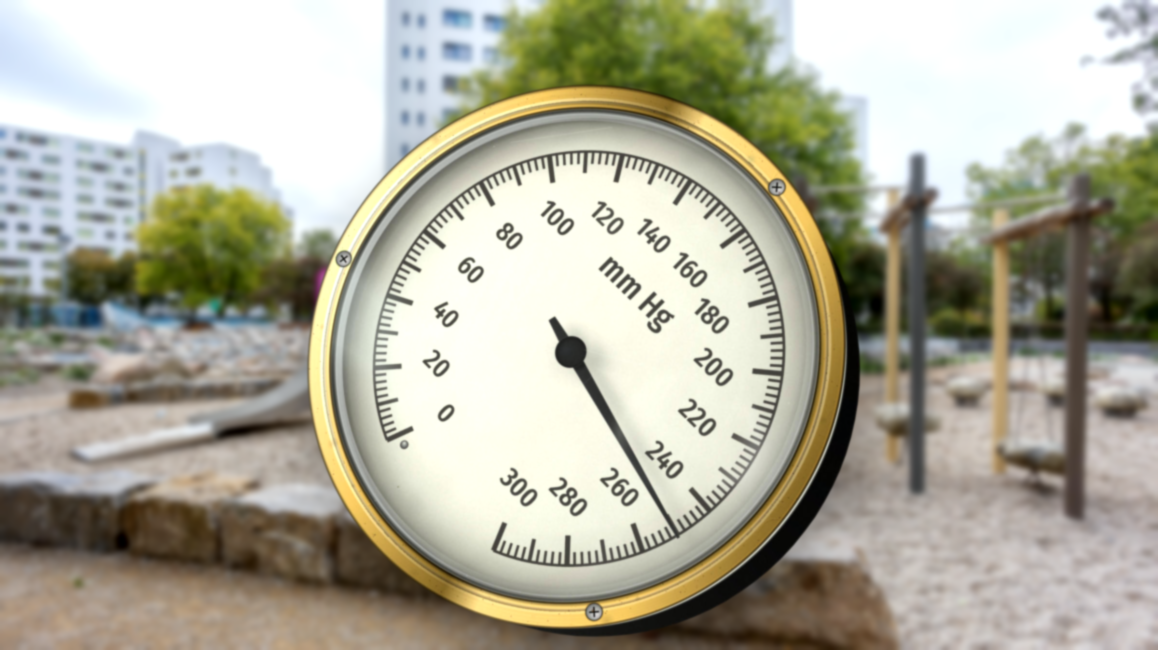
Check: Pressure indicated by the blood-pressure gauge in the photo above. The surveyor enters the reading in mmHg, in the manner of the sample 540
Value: 250
